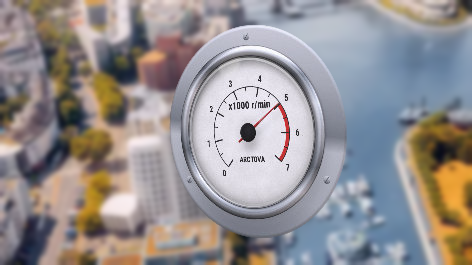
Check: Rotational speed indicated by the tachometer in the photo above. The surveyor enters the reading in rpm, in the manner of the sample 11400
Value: 5000
